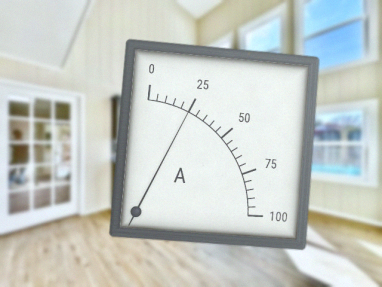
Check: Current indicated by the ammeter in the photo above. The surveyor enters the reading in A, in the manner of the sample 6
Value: 25
